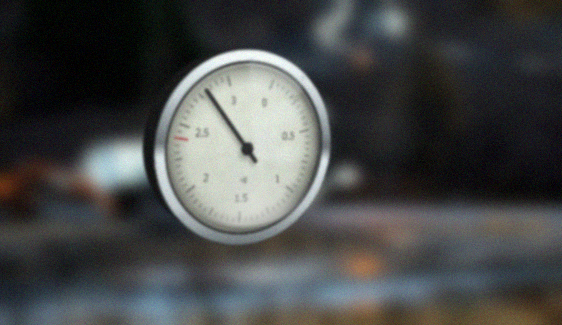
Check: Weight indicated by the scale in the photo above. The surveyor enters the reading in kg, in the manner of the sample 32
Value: 2.8
